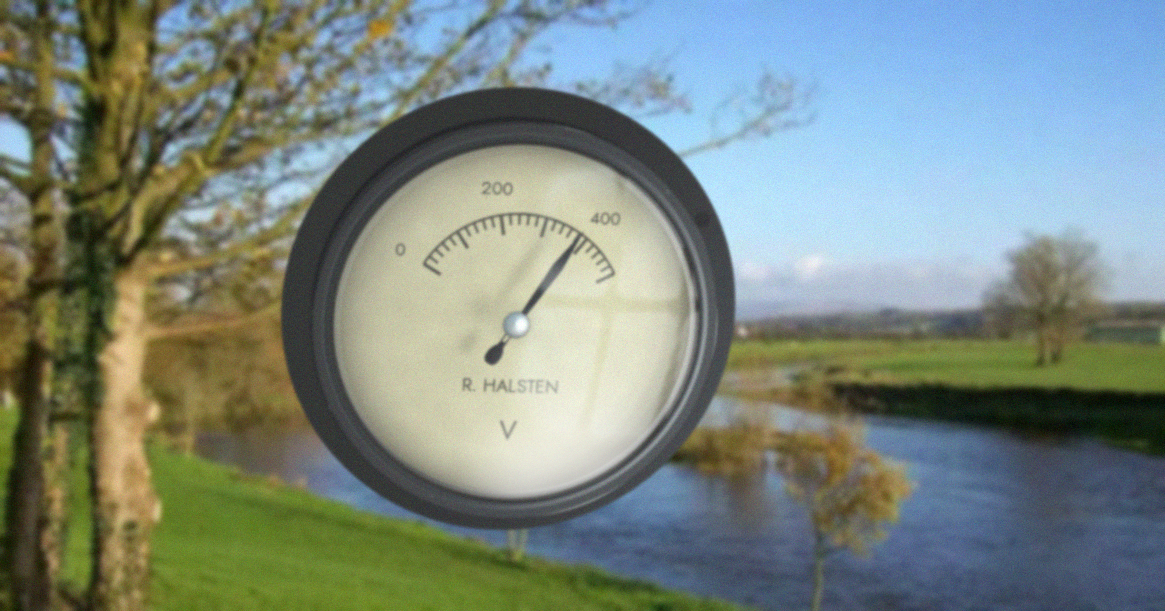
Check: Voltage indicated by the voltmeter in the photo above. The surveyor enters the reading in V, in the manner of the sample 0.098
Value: 380
